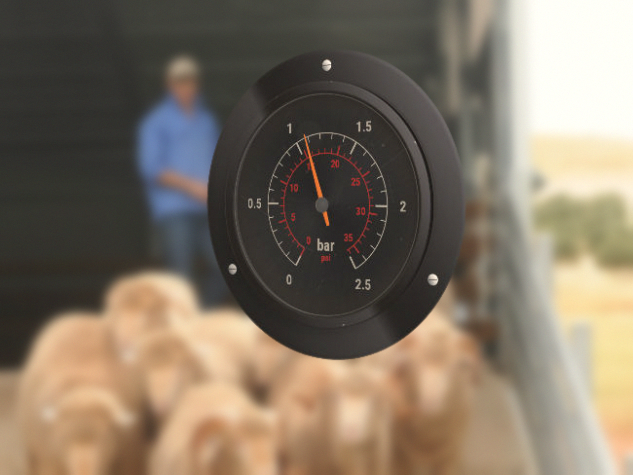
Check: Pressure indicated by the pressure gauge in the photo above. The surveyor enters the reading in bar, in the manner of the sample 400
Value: 1.1
